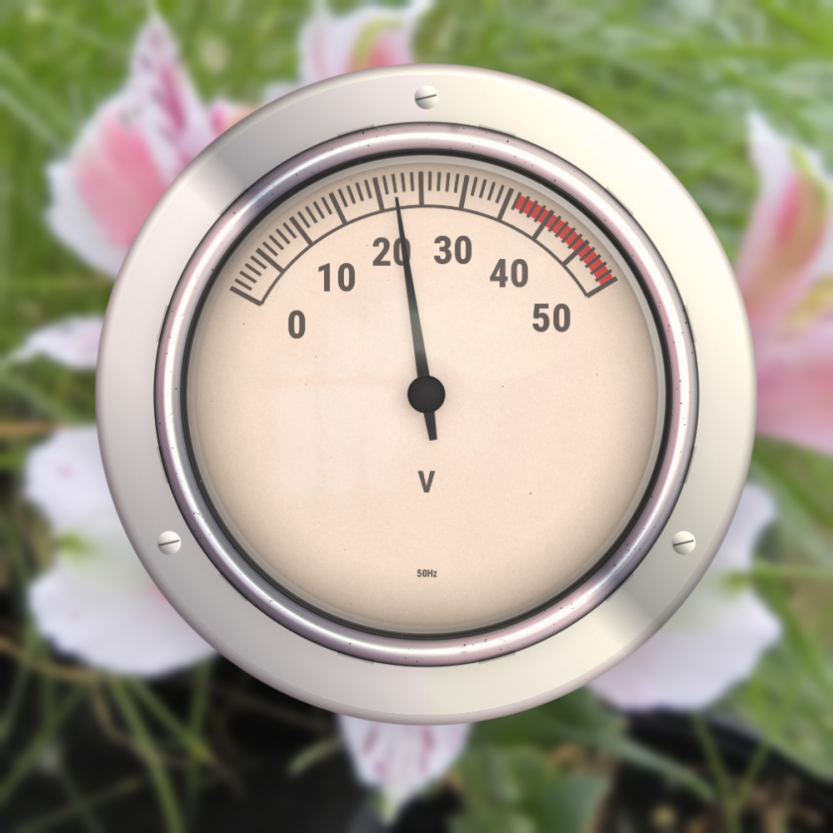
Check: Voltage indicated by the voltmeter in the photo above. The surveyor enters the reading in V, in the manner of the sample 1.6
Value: 22
